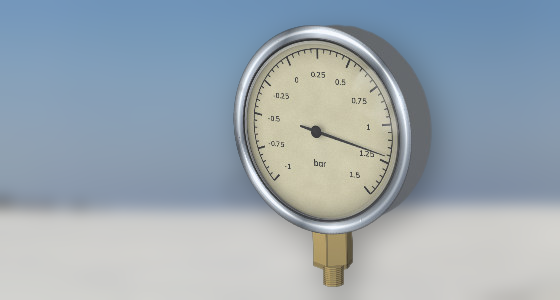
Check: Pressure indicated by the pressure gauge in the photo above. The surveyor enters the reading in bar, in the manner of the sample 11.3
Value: 1.2
